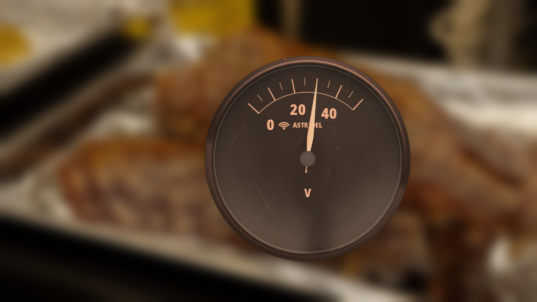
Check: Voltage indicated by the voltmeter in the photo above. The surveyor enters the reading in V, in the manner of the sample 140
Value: 30
